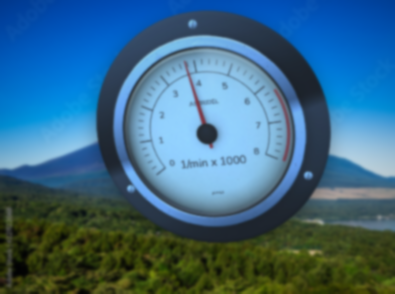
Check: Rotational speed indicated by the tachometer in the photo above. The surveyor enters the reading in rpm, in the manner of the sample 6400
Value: 3800
